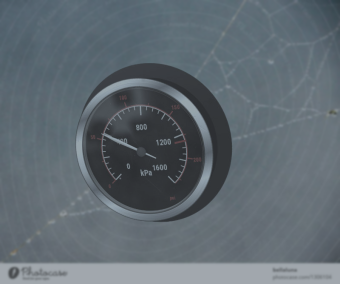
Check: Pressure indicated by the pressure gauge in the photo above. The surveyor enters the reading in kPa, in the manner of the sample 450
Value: 400
